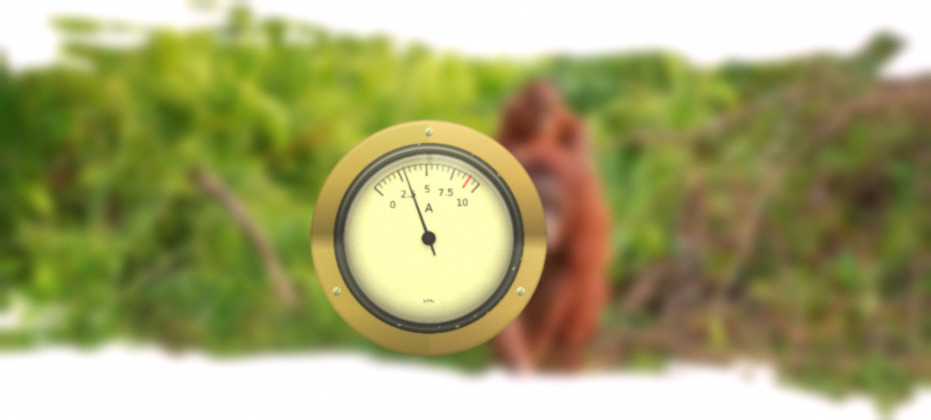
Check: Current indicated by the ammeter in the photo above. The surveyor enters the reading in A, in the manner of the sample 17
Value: 3
